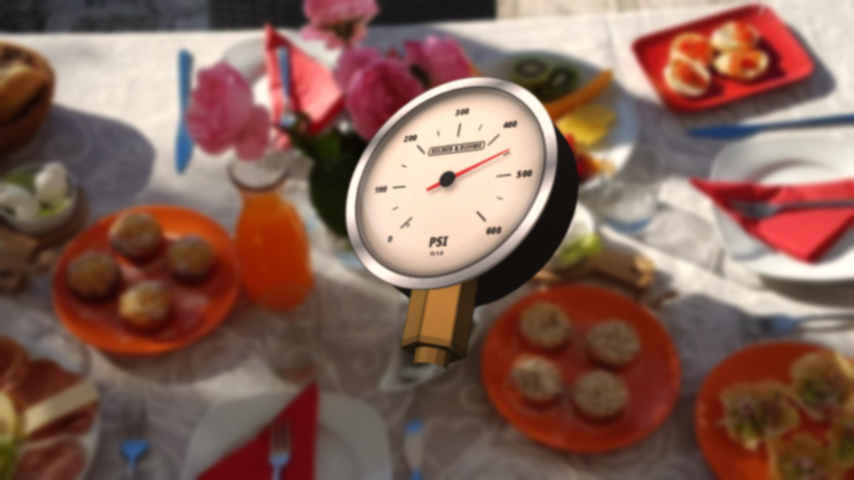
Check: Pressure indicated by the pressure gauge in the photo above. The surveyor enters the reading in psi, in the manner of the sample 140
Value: 450
